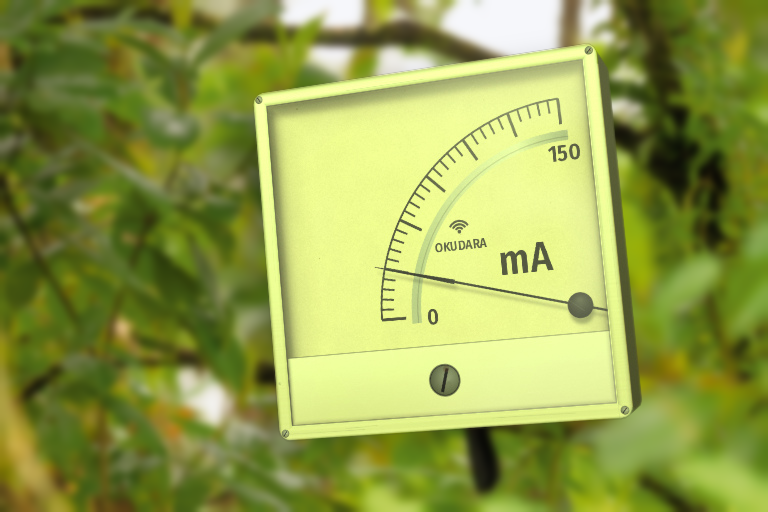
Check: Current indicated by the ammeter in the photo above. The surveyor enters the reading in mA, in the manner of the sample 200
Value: 25
